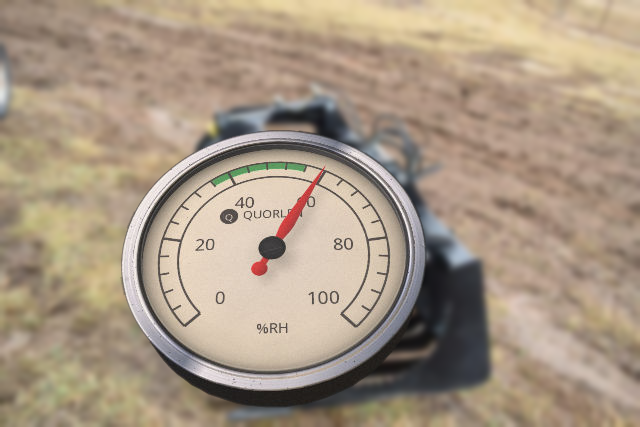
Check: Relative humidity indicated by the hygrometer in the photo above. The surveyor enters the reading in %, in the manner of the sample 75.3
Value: 60
